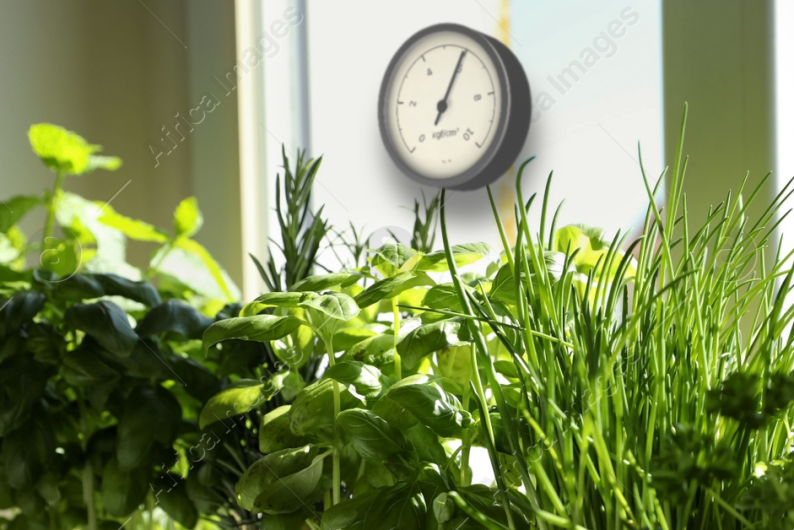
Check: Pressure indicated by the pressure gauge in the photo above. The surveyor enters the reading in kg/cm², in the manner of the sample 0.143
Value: 6
